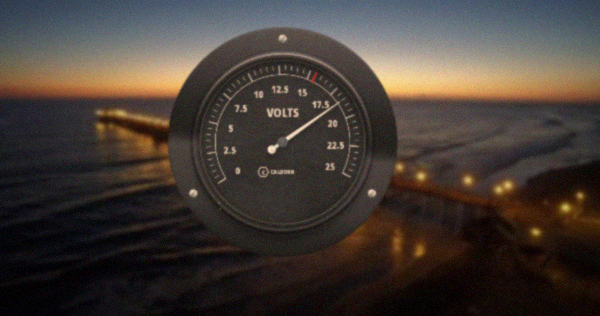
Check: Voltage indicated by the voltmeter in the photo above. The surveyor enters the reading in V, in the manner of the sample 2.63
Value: 18.5
